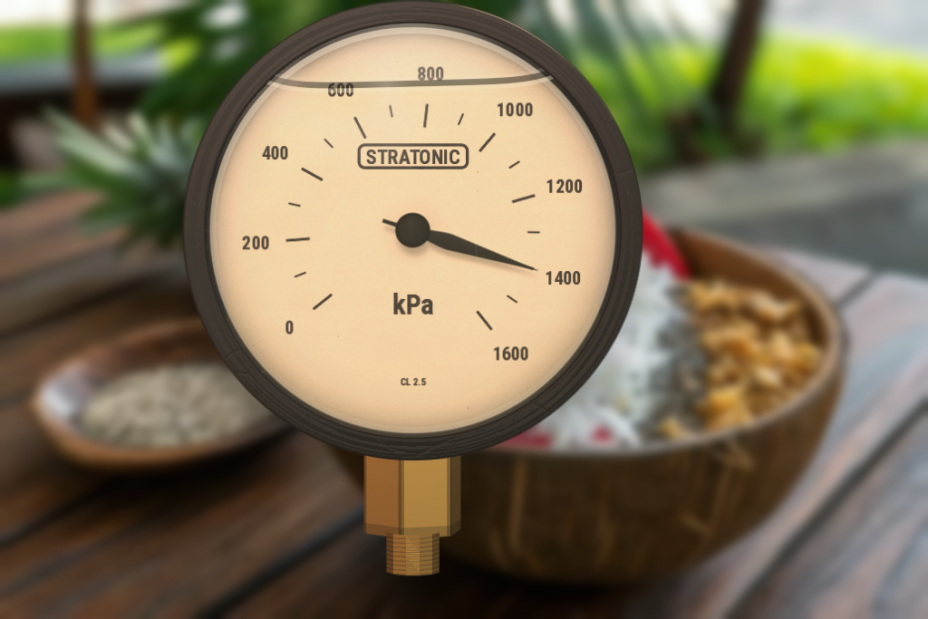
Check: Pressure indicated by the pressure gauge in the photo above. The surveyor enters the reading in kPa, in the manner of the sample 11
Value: 1400
